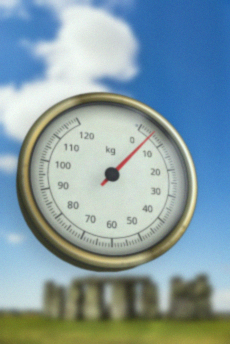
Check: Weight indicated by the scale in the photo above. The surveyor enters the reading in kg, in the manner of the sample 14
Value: 5
